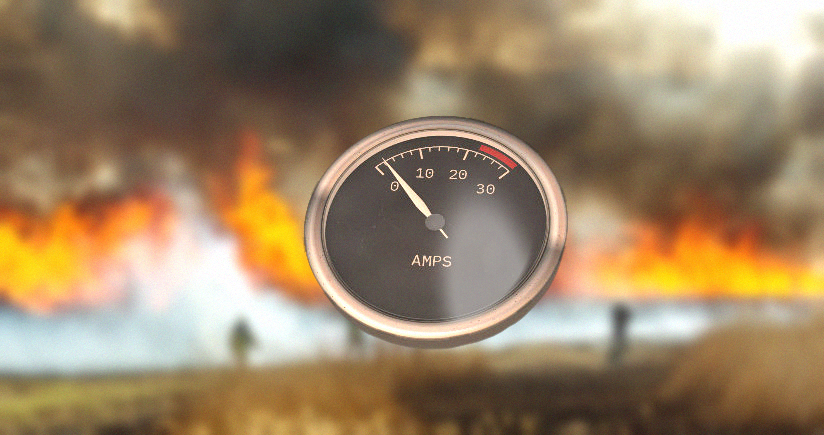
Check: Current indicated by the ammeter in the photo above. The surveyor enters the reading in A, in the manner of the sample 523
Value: 2
